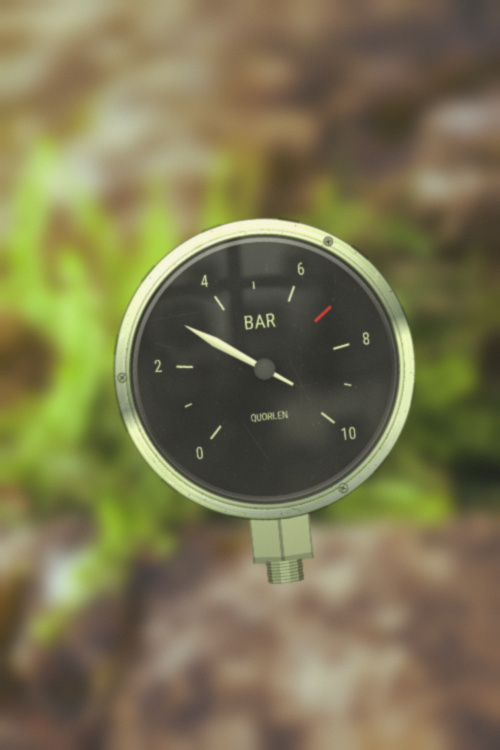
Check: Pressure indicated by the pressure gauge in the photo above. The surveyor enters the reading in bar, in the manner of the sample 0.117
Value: 3
